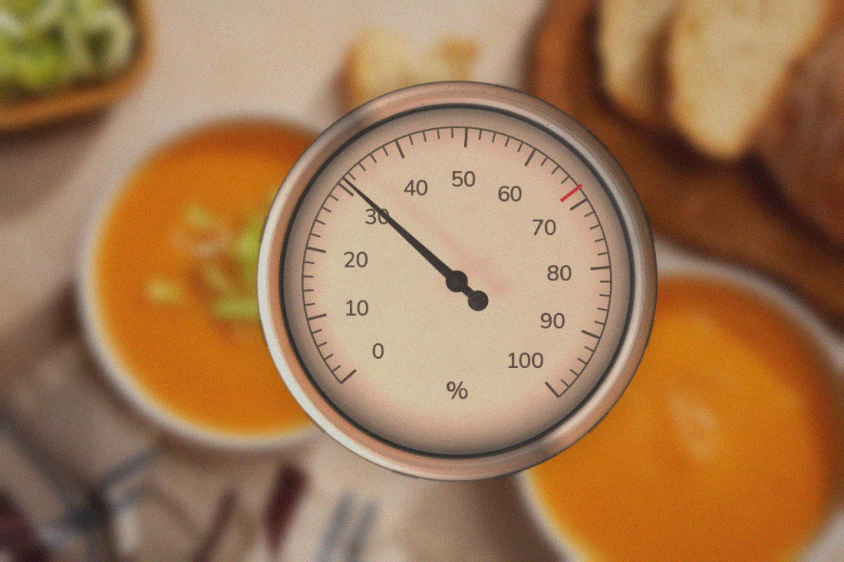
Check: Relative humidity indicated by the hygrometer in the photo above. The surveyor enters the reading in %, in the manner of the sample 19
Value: 31
